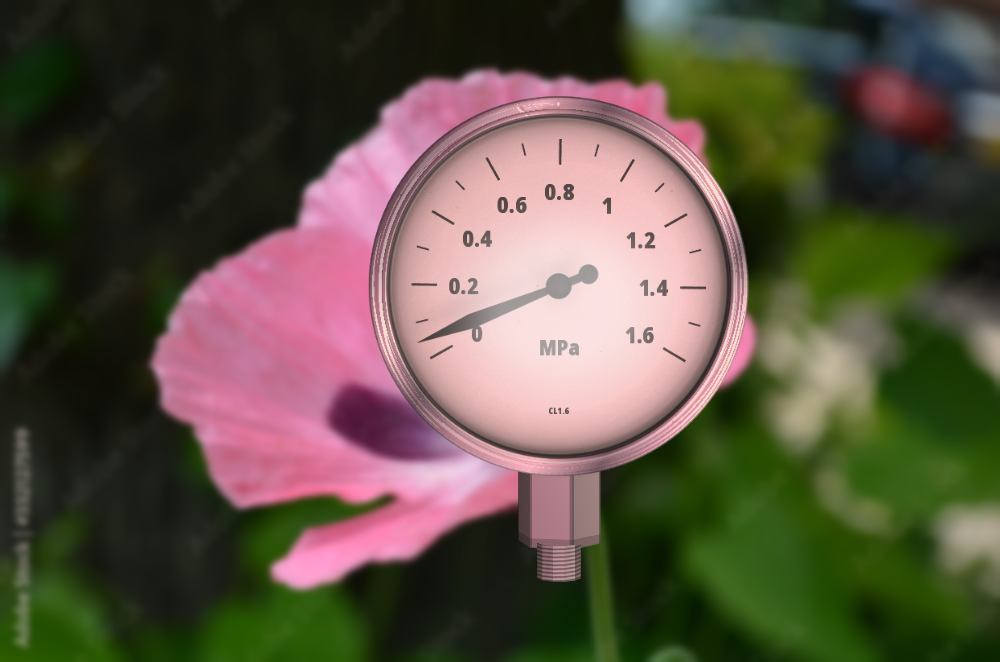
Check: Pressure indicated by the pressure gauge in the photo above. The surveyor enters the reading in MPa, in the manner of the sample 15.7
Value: 0.05
